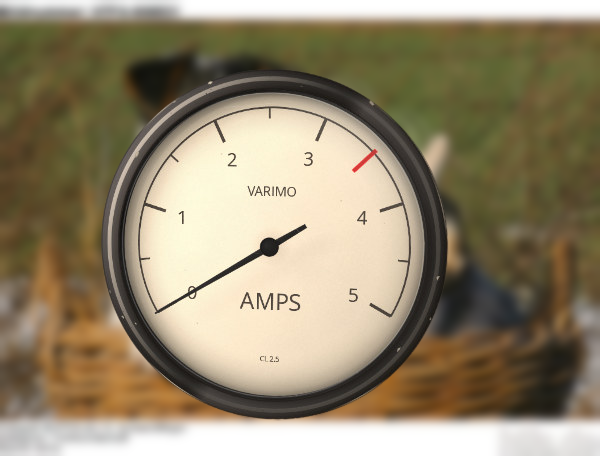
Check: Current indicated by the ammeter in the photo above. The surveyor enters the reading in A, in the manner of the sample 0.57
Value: 0
